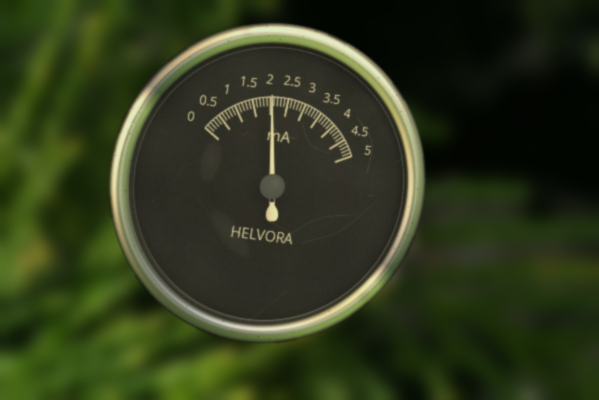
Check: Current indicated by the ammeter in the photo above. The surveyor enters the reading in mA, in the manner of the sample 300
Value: 2
